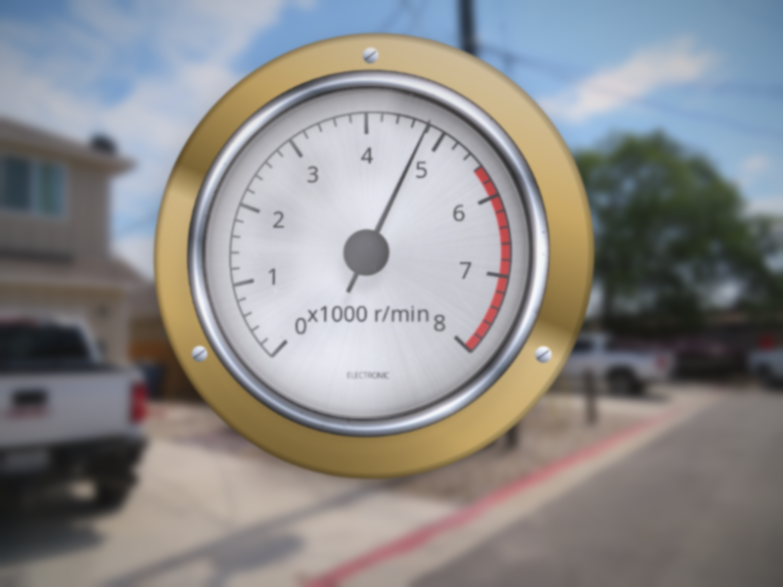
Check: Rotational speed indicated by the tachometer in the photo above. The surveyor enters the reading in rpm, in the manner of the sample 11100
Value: 4800
